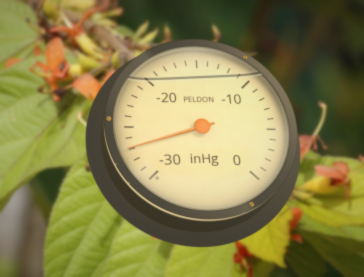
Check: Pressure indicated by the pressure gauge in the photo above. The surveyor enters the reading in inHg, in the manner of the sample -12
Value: -27
